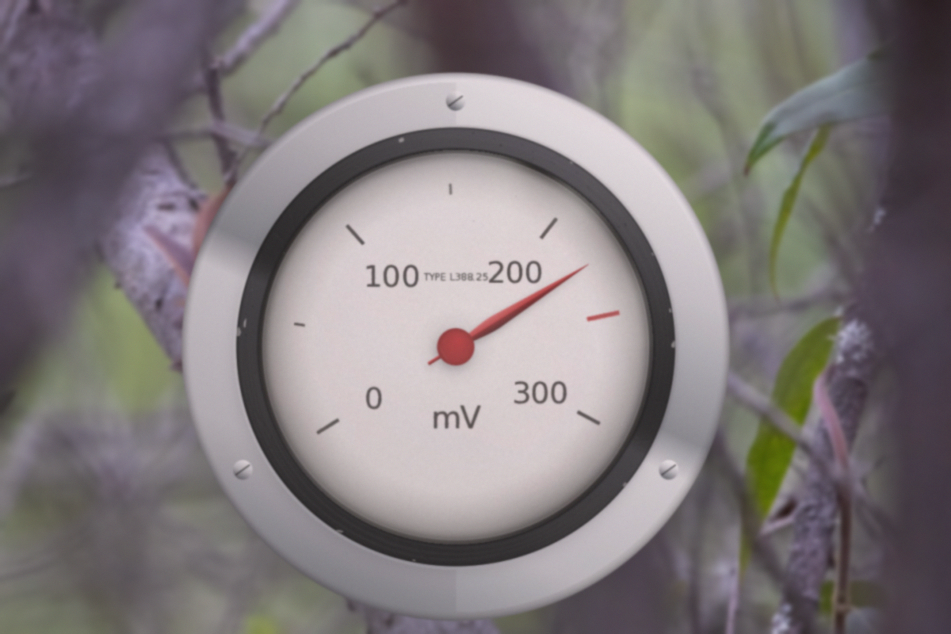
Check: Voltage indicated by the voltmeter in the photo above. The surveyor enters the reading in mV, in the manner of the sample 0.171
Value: 225
